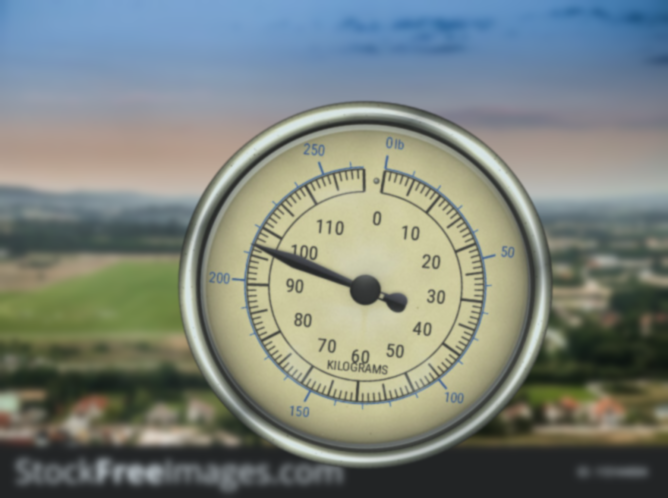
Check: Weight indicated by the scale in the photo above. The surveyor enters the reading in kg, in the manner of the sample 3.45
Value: 97
